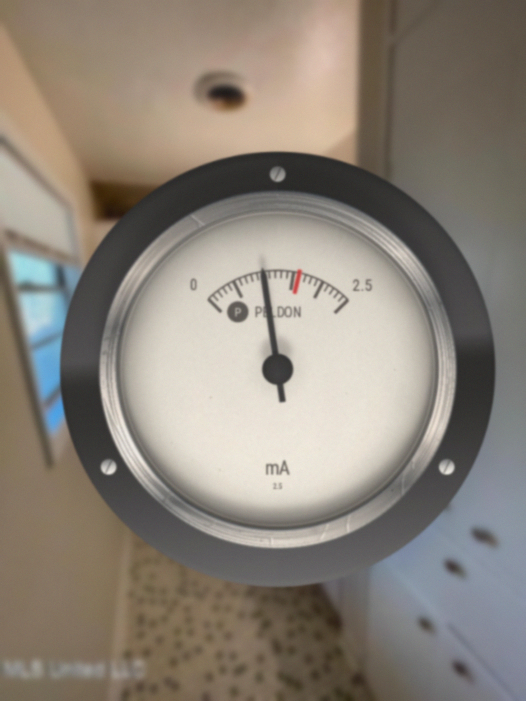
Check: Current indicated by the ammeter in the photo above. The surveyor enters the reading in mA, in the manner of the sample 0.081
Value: 1
